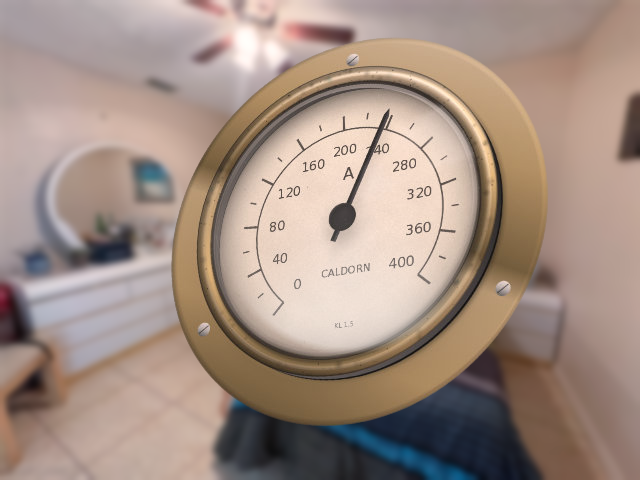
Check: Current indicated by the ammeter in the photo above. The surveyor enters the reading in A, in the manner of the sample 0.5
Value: 240
